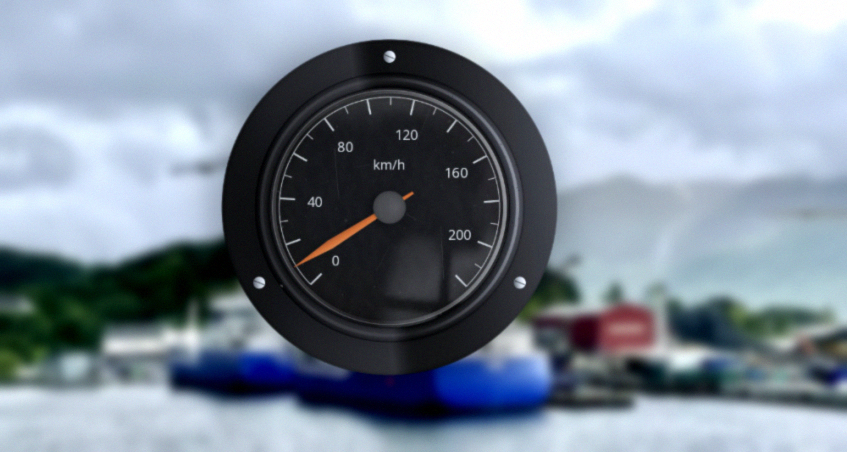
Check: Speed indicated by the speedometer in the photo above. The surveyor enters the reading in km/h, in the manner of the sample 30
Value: 10
